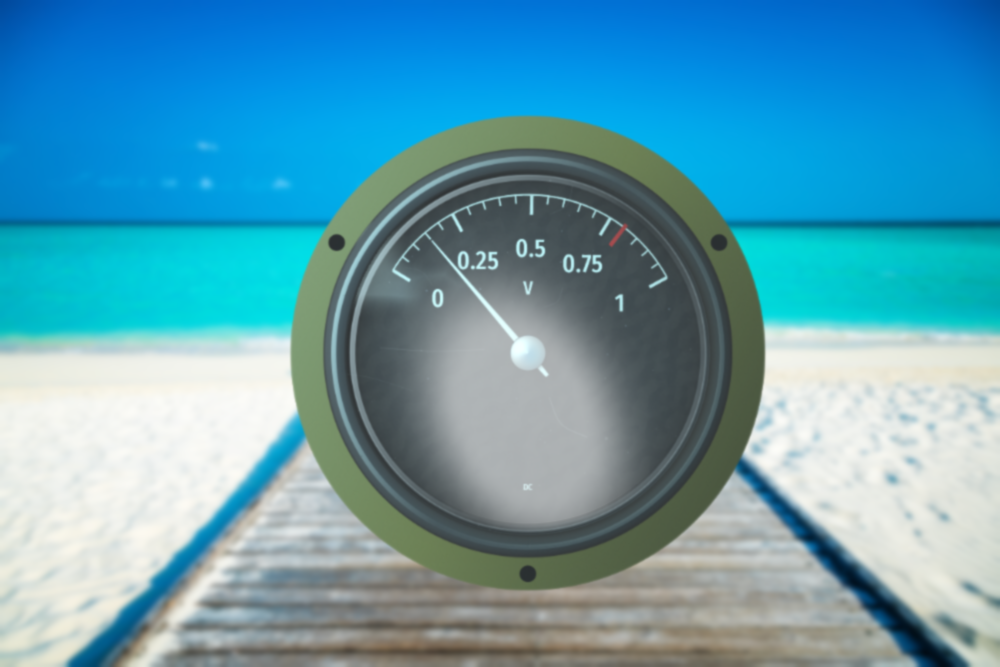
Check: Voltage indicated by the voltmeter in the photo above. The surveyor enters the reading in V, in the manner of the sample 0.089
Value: 0.15
